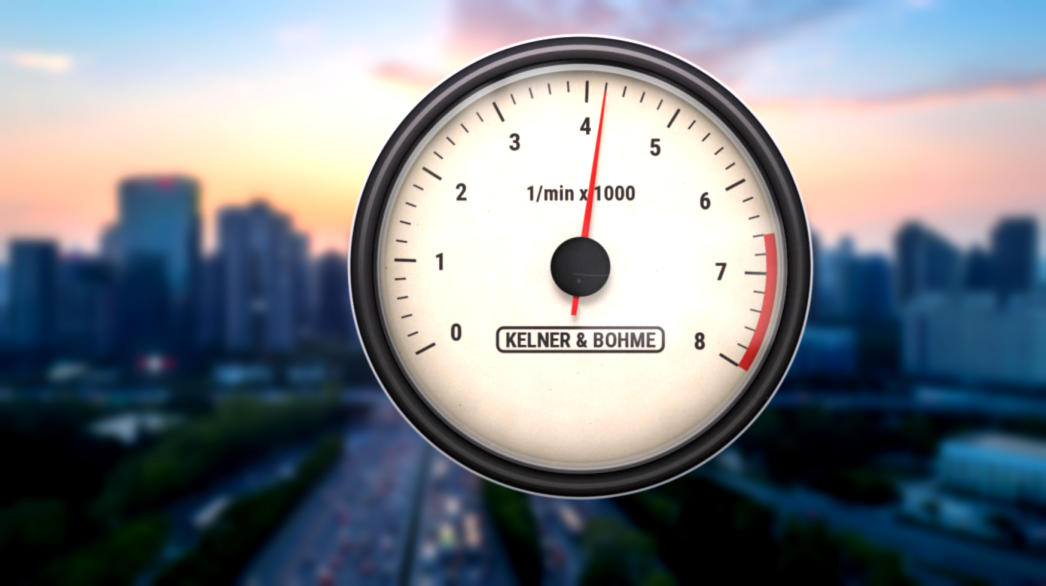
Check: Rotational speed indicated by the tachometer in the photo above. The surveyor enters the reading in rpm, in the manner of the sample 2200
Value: 4200
